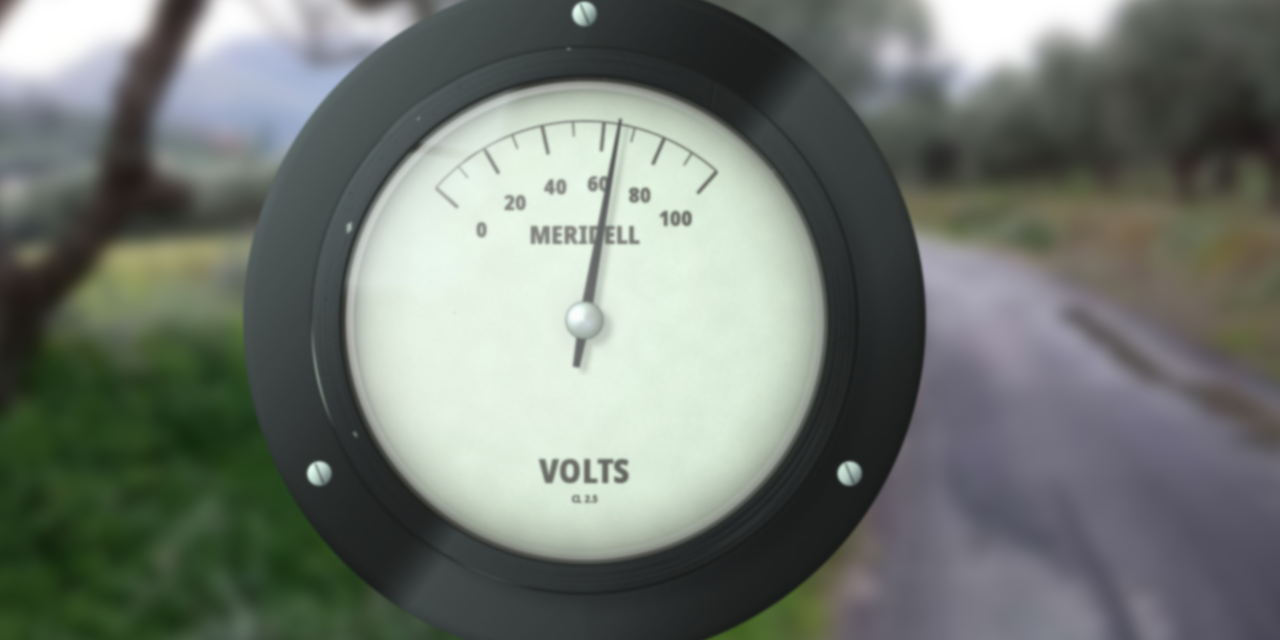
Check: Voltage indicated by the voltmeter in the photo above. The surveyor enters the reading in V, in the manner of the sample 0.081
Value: 65
